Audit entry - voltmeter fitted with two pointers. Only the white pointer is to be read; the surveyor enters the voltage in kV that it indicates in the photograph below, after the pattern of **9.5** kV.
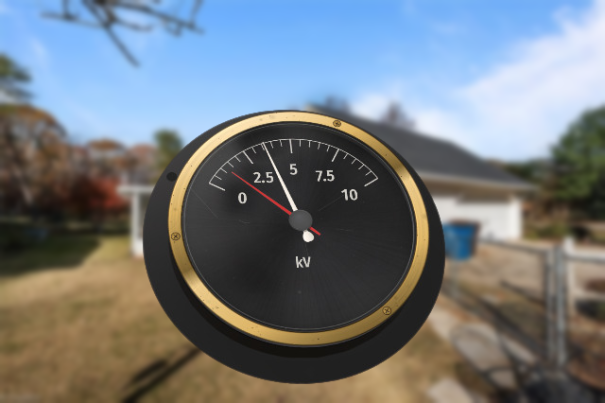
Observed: **3.5** kV
